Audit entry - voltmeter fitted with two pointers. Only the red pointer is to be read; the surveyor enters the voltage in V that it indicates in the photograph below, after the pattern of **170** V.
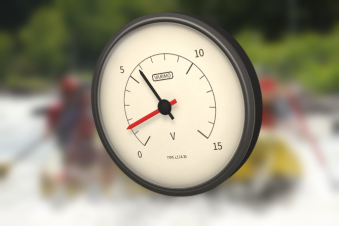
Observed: **1.5** V
